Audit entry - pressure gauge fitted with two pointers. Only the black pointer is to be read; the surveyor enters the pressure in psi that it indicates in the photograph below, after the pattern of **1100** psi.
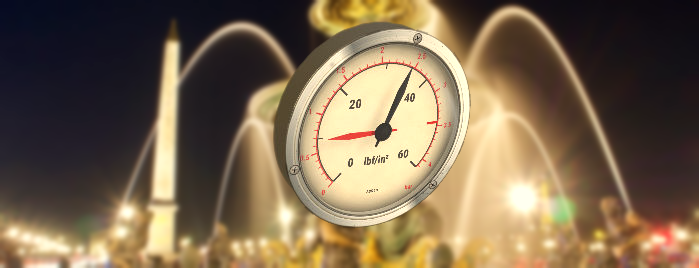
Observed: **35** psi
